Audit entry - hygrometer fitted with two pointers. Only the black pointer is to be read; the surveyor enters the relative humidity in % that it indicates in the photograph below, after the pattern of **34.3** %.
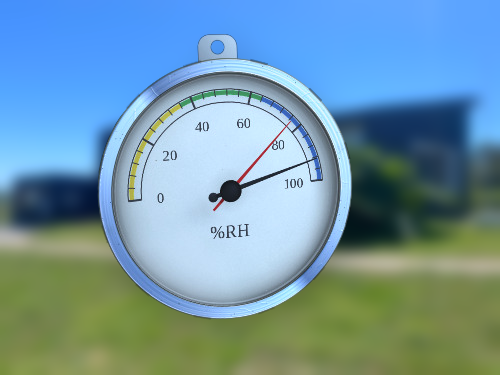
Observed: **92** %
